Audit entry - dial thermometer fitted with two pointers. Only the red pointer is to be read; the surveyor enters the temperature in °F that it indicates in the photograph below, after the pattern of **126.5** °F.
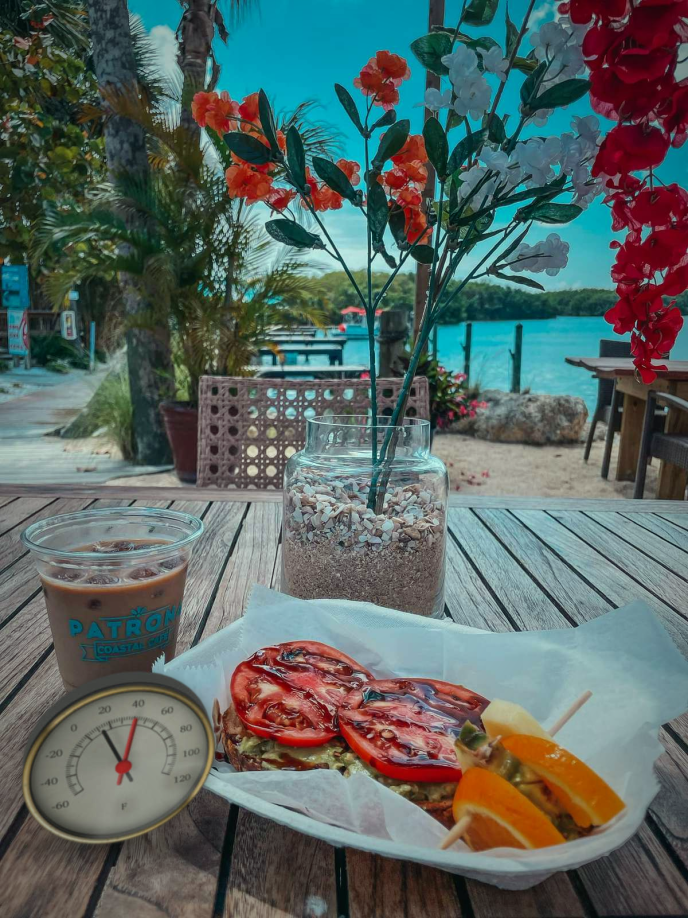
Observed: **40** °F
